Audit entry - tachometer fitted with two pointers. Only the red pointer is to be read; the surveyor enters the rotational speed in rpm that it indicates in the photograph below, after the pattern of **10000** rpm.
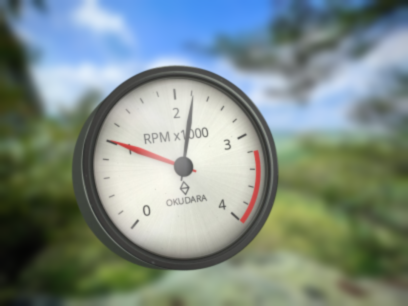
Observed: **1000** rpm
